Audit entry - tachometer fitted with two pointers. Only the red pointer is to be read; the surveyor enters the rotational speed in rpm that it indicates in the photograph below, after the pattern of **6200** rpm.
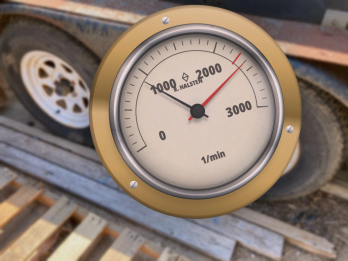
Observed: **2400** rpm
